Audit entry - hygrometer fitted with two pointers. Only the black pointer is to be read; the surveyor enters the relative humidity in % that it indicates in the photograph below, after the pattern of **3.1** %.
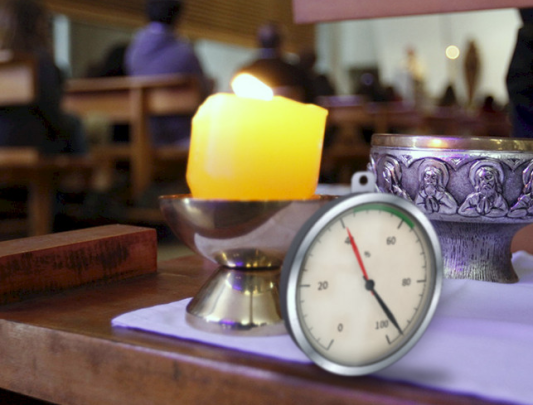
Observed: **96** %
